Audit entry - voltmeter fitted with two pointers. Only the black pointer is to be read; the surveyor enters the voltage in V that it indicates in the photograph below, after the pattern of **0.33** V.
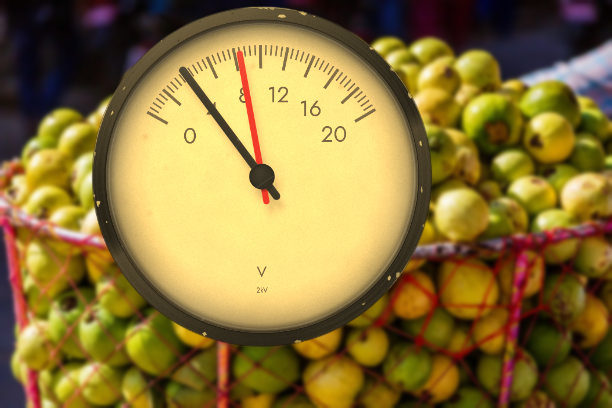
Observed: **4** V
